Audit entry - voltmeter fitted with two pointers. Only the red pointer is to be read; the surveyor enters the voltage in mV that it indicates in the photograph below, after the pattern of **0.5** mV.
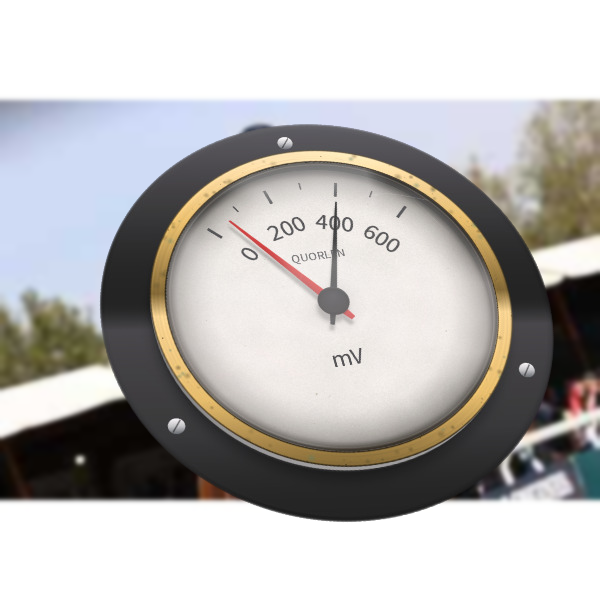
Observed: **50** mV
